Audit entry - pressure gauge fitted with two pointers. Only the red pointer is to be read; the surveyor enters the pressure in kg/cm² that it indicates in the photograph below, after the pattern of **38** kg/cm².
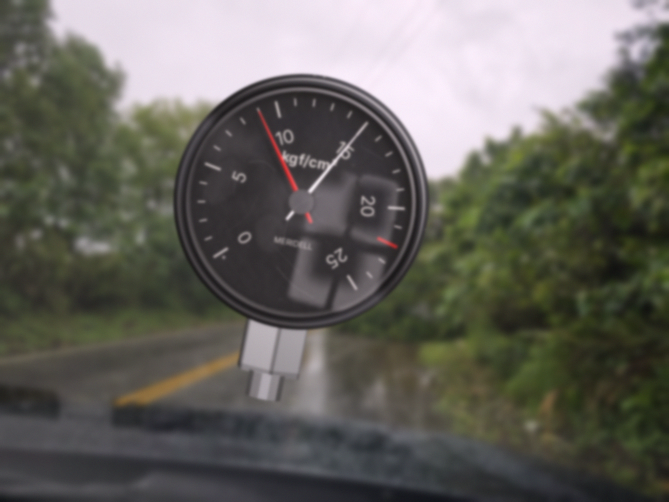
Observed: **9** kg/cm²
